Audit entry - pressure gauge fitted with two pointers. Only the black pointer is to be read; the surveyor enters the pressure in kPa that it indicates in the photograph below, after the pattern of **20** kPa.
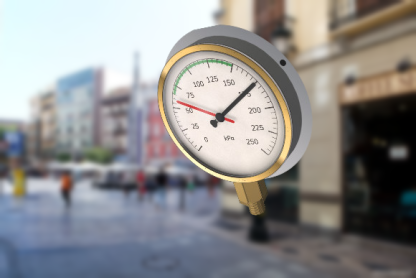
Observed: **175** kPa
